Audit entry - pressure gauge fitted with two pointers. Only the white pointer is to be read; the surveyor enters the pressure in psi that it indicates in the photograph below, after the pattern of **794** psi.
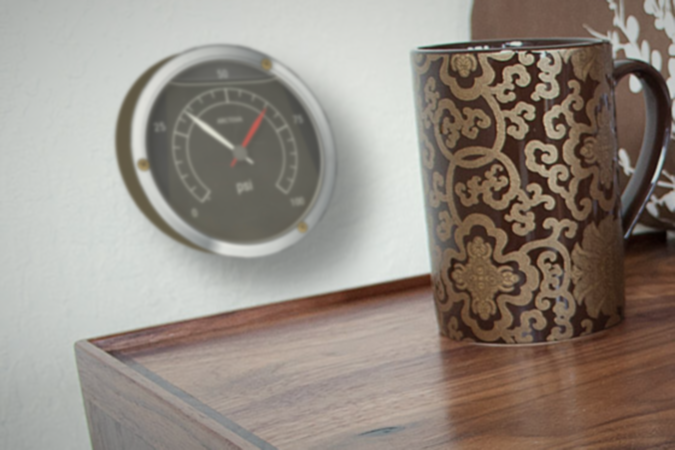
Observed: **32.5** psi
